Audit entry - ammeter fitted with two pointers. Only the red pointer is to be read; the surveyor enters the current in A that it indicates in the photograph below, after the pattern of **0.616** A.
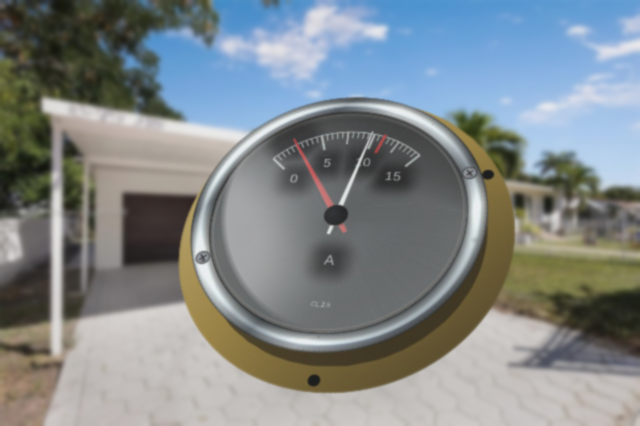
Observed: **2.5** A
